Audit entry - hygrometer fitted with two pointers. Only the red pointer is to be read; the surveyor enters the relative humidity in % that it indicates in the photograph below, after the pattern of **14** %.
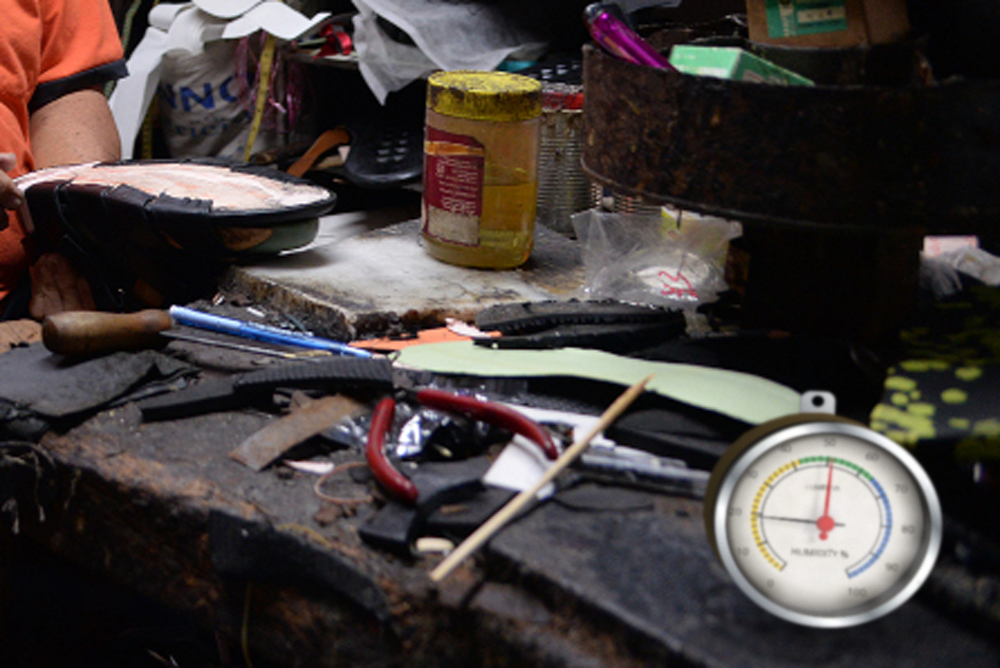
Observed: **50** %
